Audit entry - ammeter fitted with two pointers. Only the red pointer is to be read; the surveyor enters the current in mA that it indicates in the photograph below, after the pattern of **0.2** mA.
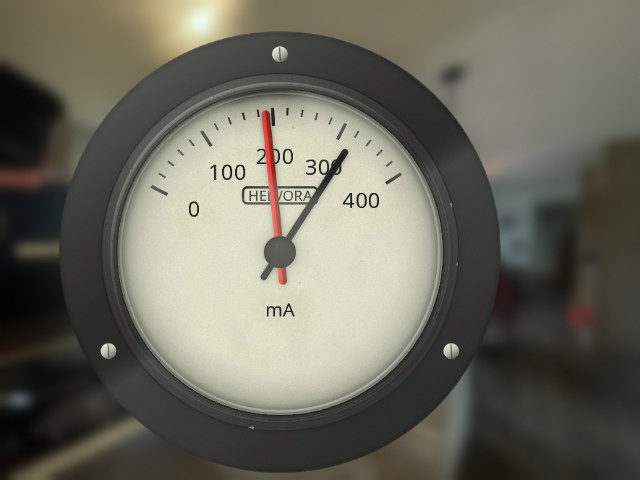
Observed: **190** mA
